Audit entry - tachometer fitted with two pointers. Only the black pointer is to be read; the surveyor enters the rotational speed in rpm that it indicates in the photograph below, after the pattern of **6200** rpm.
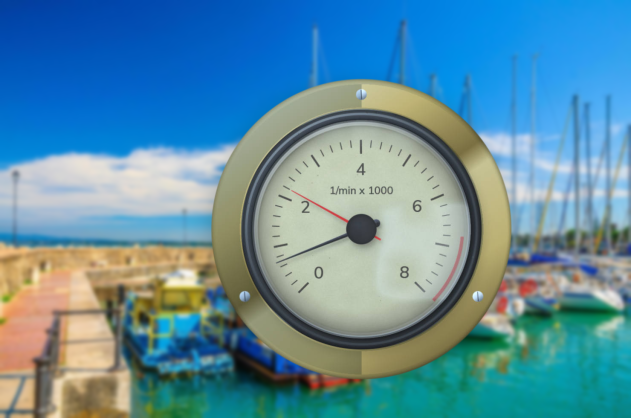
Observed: **700** rpm
